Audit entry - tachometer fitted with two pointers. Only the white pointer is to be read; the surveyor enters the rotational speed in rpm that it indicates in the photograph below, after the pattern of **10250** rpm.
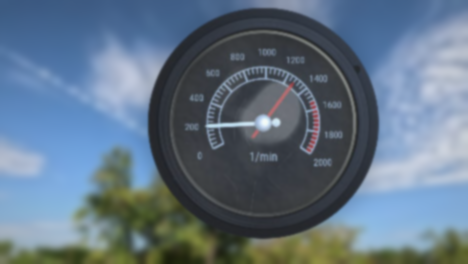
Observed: **200** rpm
